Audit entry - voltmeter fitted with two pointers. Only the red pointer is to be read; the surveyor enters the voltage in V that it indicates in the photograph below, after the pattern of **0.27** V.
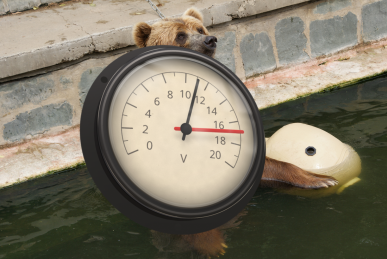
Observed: **17** V
